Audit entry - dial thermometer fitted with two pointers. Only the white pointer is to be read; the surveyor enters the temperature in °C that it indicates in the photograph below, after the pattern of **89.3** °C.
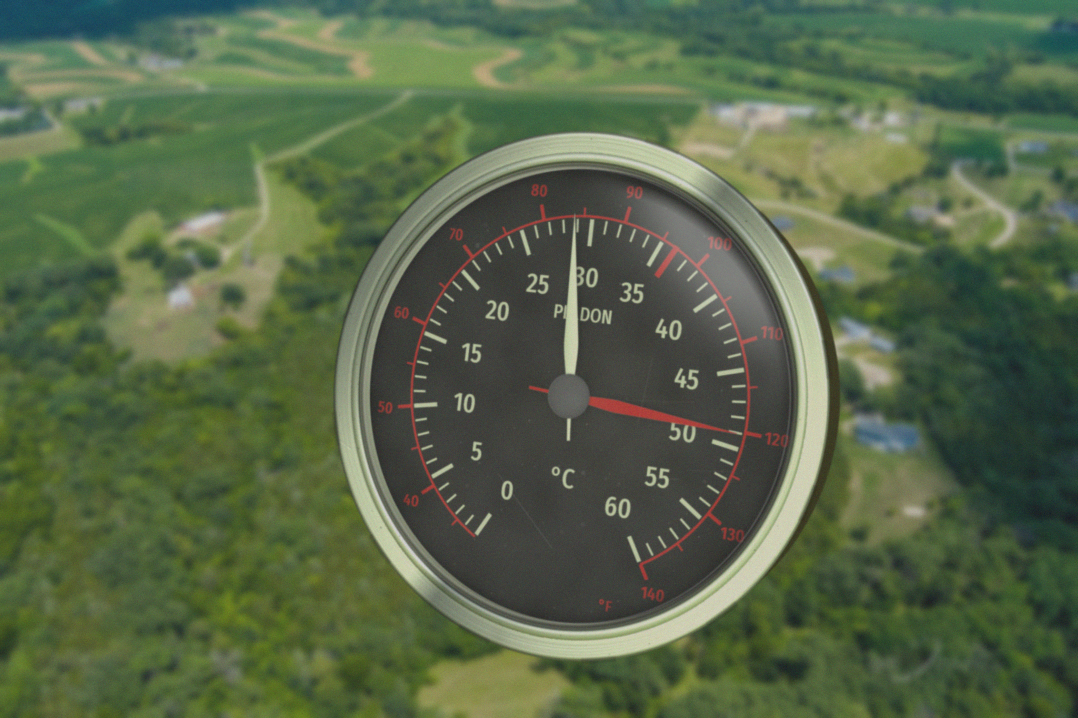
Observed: **29** °C
